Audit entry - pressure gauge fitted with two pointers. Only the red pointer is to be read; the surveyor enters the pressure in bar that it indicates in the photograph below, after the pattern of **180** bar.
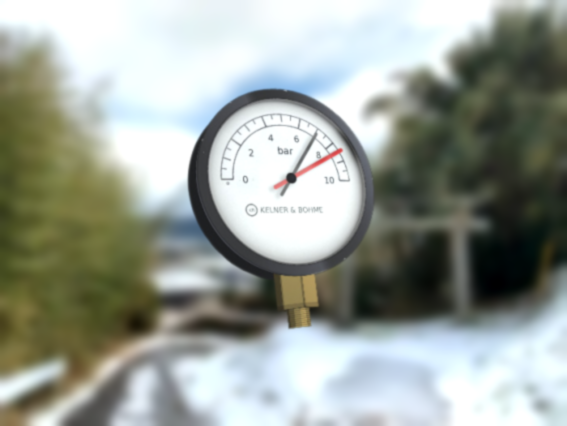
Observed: **8.5** bar
